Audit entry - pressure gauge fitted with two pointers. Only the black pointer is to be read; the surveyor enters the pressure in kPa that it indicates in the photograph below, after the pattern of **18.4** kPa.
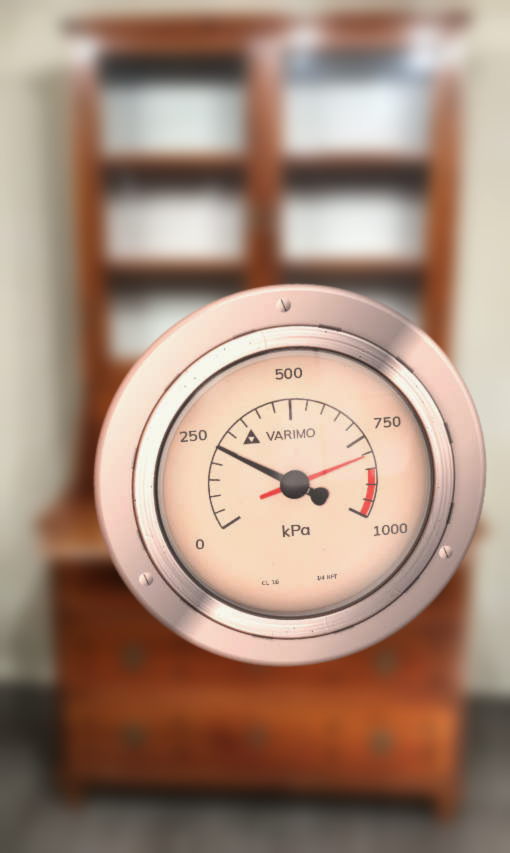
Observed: **250** kPa
